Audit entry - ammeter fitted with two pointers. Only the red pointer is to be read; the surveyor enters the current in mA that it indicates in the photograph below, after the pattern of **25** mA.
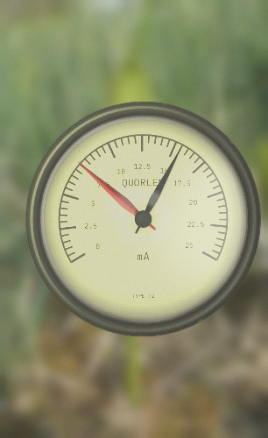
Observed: **7.5** mA
